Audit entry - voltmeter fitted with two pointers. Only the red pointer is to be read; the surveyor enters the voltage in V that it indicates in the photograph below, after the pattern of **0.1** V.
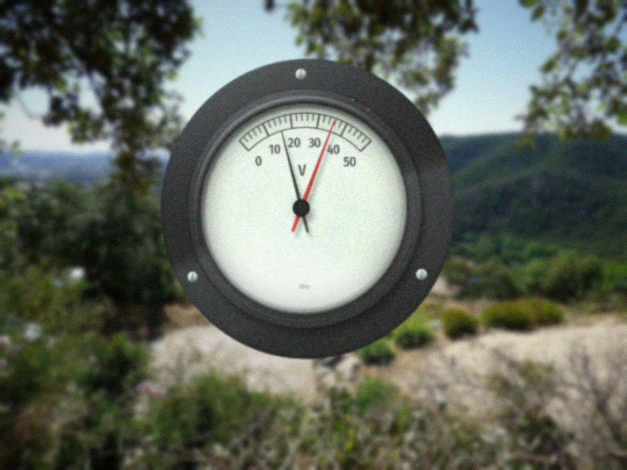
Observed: **36** V
